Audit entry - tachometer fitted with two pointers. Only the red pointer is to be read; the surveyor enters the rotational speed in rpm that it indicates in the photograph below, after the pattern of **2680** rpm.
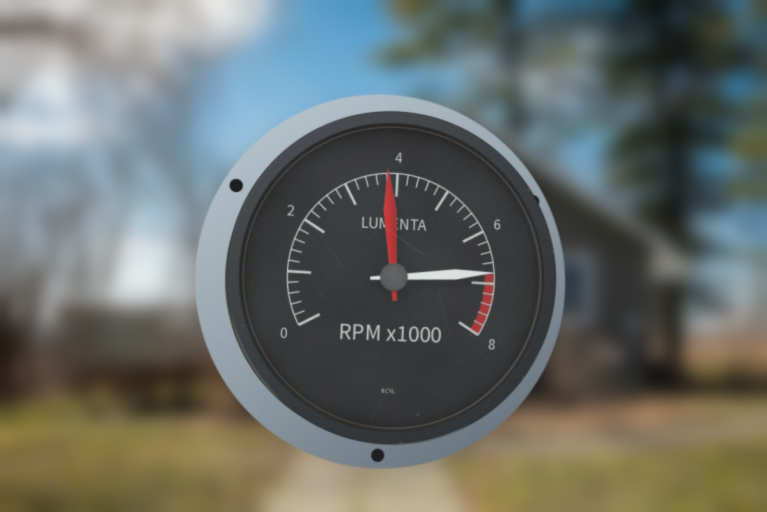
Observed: **3800** rpm
